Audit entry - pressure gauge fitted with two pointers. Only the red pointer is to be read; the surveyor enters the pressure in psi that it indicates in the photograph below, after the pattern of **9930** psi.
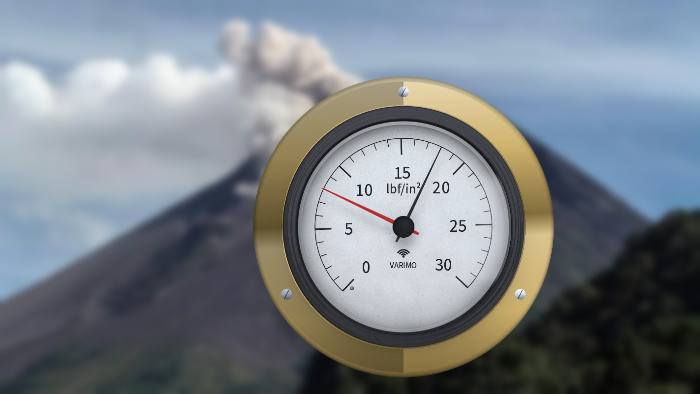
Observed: **8** psi
